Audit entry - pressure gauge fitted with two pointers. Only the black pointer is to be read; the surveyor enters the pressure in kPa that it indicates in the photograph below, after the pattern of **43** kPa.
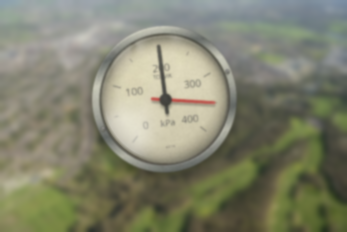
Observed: **200** kPa
